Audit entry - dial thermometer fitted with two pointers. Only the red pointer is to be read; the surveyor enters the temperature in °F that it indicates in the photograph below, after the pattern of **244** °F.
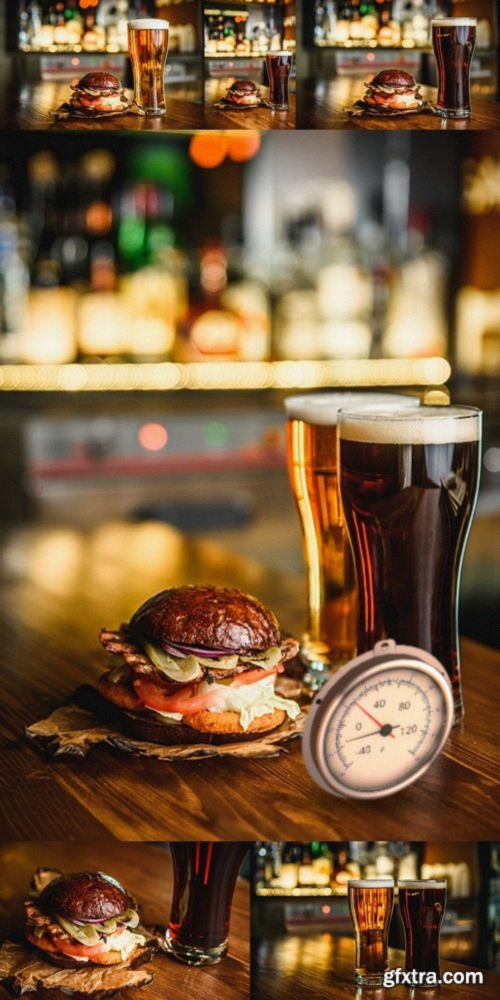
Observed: **20** °F
